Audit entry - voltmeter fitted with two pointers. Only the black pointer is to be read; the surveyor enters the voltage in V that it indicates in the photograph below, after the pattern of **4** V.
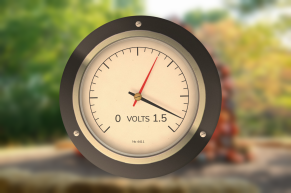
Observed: **1.4** V
